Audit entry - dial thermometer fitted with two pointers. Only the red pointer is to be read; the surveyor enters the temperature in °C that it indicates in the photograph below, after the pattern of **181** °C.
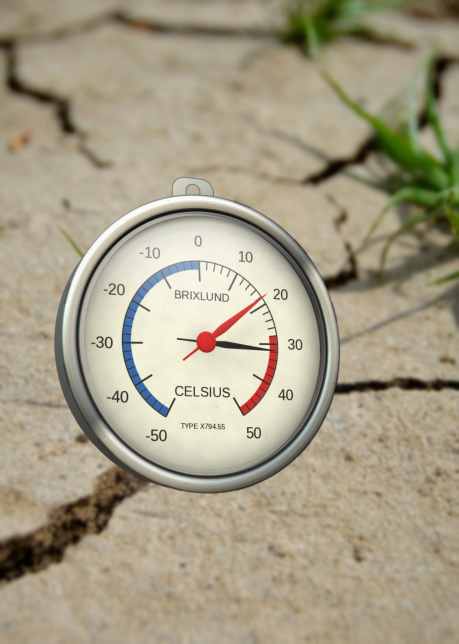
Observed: **18** °C
